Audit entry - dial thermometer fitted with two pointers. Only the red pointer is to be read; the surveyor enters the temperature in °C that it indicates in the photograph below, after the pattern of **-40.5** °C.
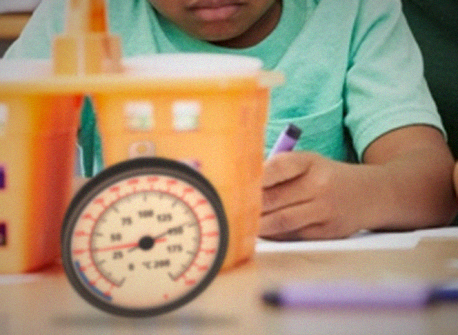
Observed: **37.5** °C
